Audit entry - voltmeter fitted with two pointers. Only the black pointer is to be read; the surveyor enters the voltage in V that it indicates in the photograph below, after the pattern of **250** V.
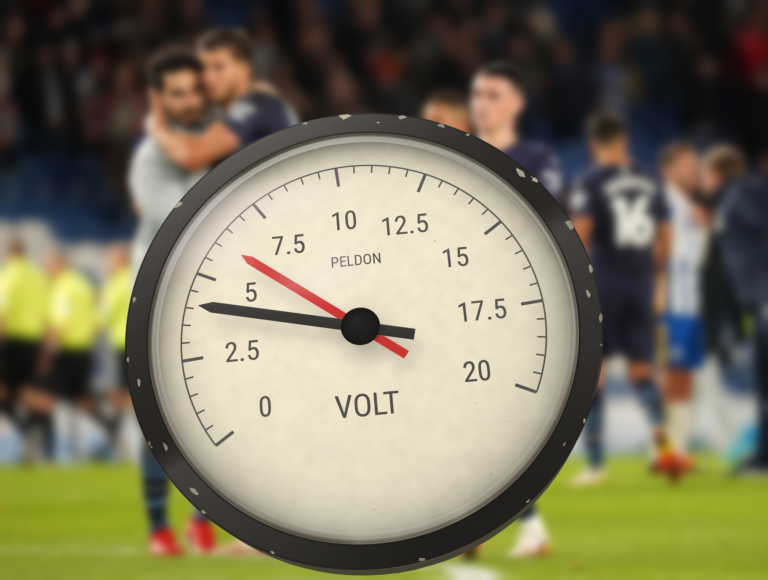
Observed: **4** V
